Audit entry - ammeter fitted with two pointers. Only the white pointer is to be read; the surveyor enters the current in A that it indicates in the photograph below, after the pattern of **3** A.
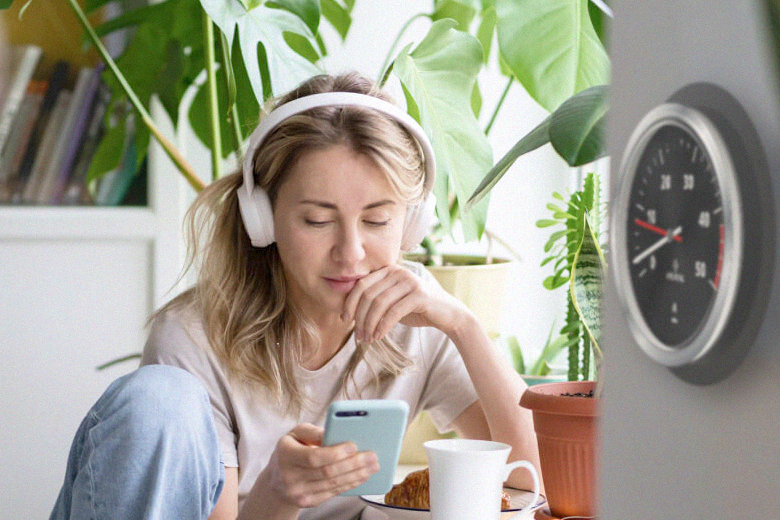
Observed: **2** A
